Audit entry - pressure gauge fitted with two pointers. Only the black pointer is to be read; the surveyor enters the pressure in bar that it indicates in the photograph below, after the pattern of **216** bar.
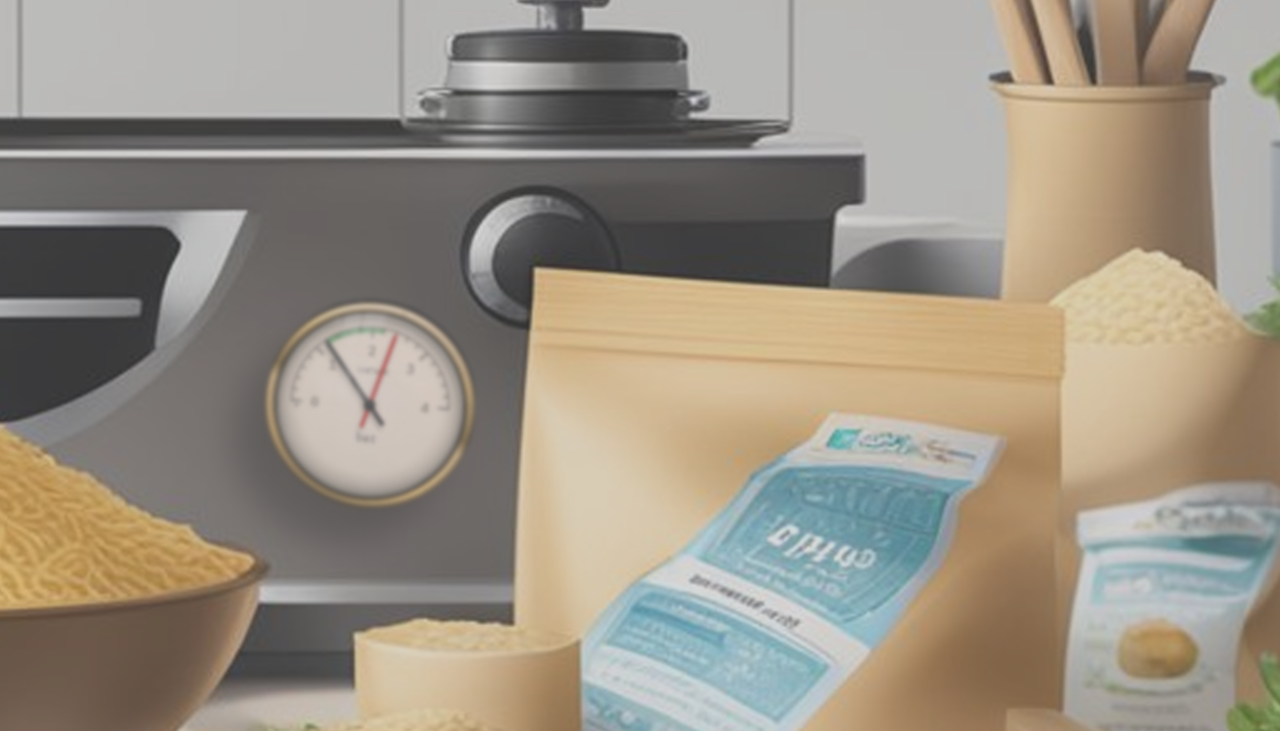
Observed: **1.2** bar
